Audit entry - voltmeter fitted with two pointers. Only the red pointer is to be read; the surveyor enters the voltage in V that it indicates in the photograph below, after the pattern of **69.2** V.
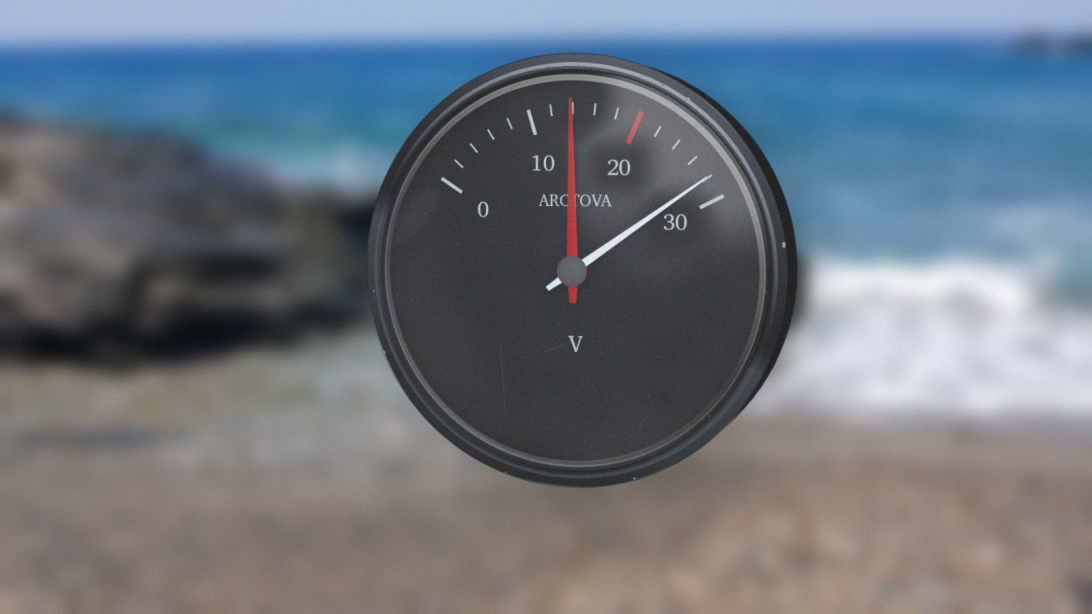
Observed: **14** V
